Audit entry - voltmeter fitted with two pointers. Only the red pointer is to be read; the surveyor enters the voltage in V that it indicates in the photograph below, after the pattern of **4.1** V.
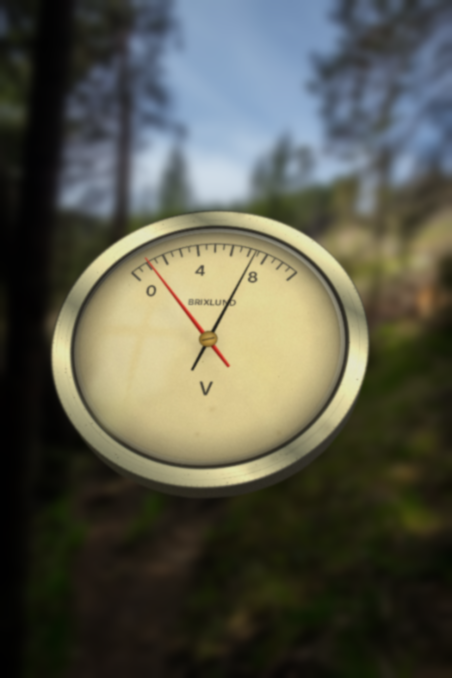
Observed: **1** V
